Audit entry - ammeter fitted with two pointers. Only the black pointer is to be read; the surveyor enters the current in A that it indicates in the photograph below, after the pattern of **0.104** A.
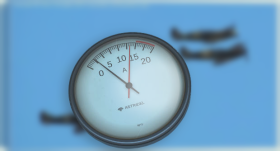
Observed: **2.5** A
